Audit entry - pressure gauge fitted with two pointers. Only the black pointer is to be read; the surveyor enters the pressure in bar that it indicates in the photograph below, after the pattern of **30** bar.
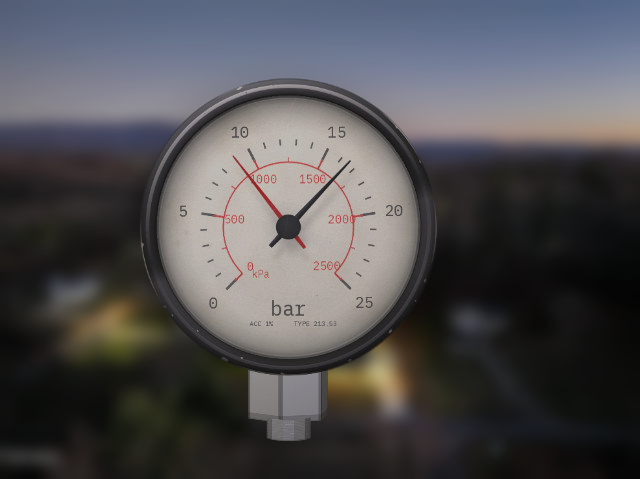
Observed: **16.5** bar
